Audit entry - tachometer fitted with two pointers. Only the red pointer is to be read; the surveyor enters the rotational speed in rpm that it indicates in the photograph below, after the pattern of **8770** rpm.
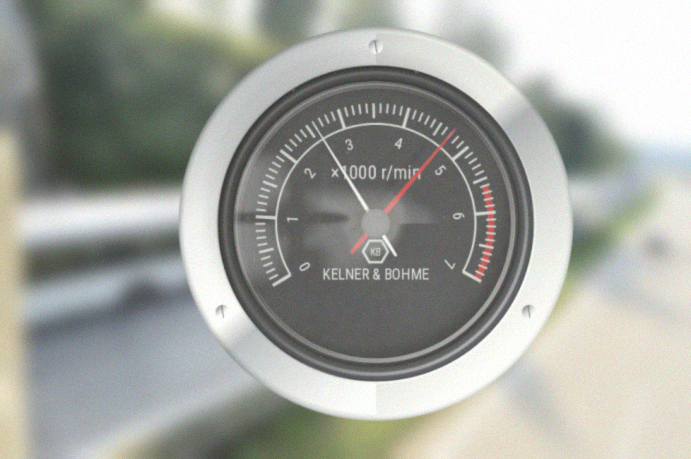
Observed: **4700** rpm
